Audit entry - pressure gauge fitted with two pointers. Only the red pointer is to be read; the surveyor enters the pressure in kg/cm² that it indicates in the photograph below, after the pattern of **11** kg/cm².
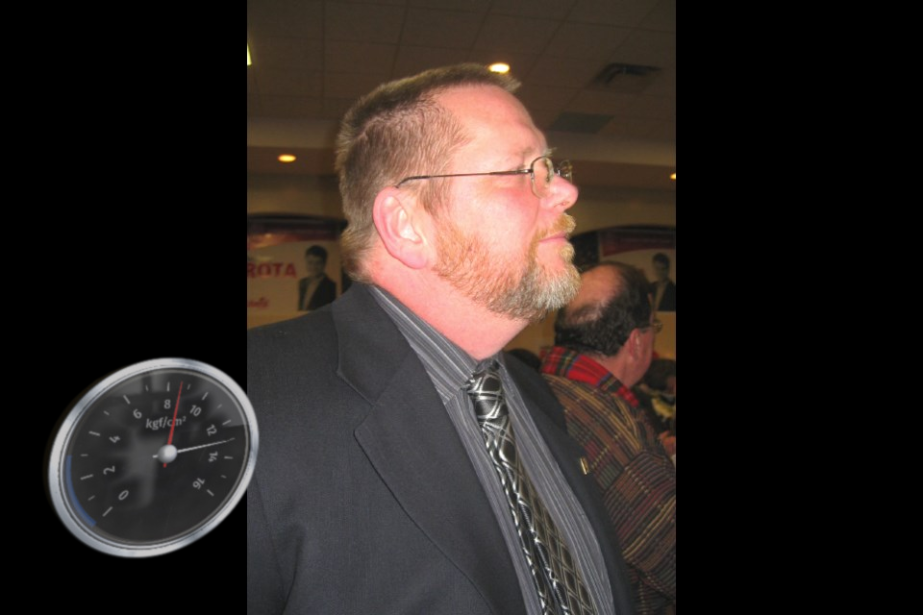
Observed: **8.5** kg/cm²
